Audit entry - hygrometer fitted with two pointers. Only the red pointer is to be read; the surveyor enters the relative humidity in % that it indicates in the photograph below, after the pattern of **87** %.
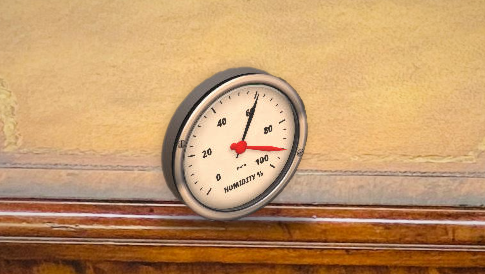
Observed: **92** %
